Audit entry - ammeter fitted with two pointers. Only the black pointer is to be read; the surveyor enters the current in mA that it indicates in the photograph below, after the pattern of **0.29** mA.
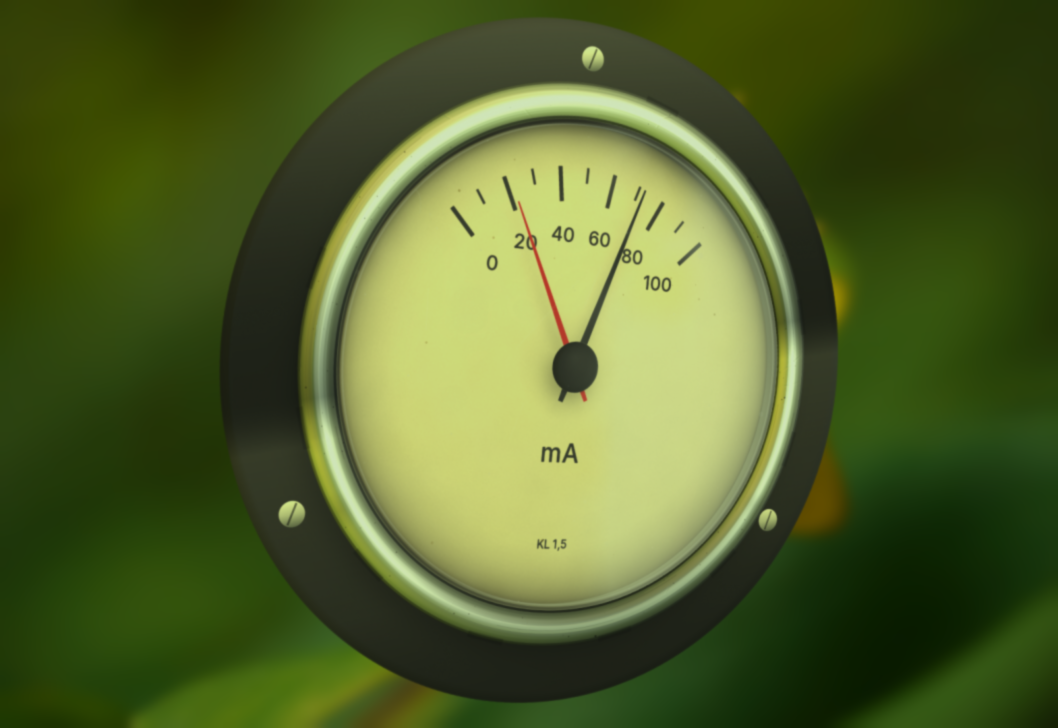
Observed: **70** mA
